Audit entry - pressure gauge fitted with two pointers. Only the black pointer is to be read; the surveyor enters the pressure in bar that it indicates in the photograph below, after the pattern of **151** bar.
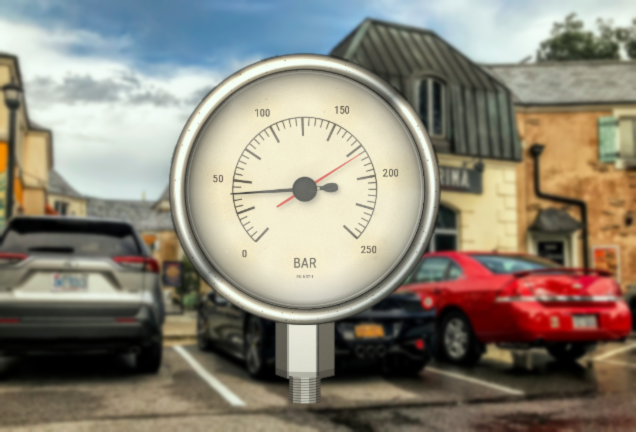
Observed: **40** bar
